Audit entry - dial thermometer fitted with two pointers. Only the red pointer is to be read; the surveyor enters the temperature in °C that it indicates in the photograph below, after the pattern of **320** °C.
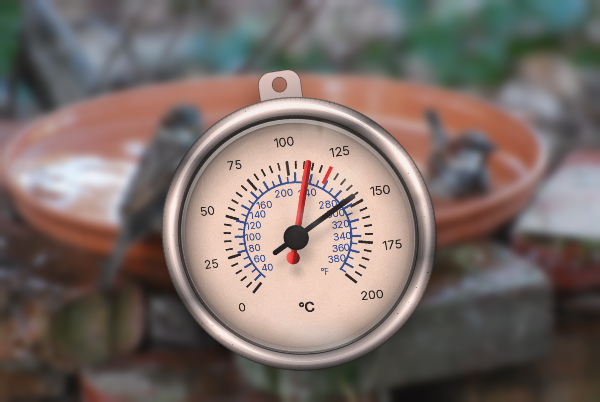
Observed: **112.5** °C
